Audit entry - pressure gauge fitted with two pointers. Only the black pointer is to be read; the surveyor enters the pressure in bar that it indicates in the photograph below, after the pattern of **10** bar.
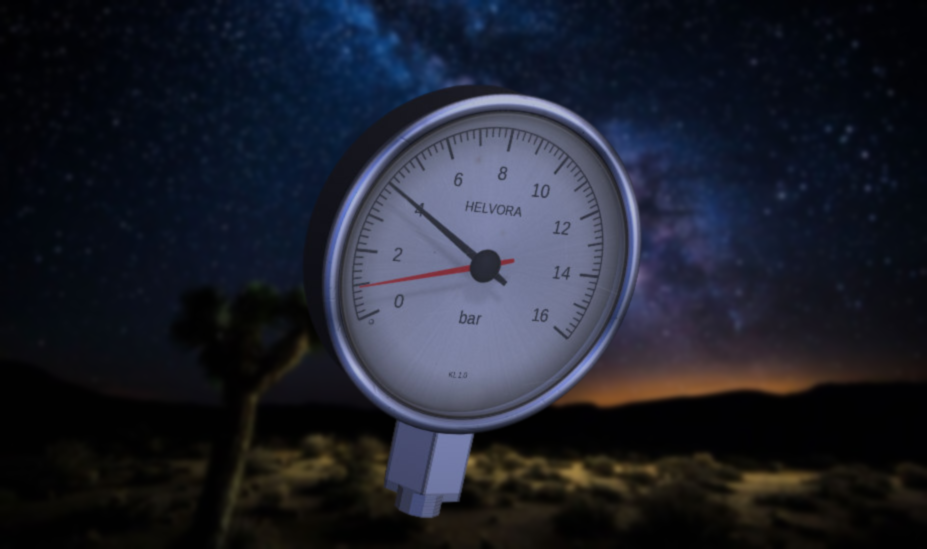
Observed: **4** bar
